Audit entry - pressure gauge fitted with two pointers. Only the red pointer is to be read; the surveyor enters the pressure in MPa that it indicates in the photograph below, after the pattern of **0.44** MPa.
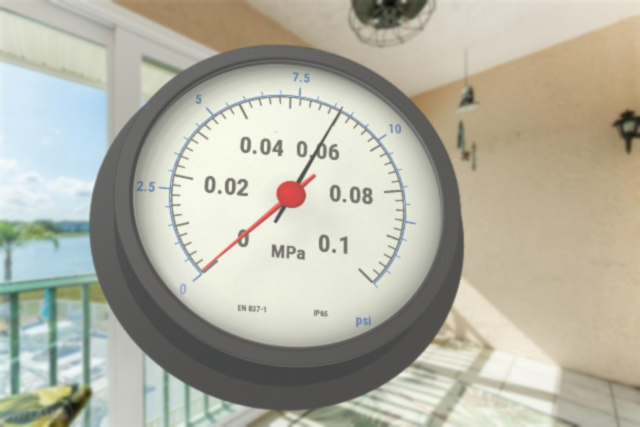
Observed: **0** MPa
